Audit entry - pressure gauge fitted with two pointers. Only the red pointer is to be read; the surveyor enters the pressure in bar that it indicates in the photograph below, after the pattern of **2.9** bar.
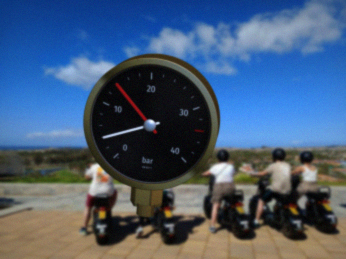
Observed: **14** bar
